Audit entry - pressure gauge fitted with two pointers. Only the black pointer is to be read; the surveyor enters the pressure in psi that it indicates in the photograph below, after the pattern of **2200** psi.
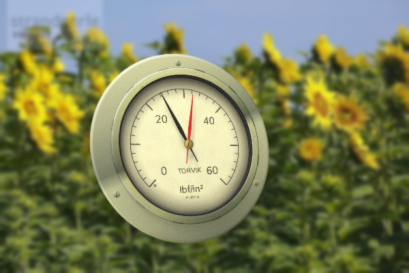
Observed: **24** psi
